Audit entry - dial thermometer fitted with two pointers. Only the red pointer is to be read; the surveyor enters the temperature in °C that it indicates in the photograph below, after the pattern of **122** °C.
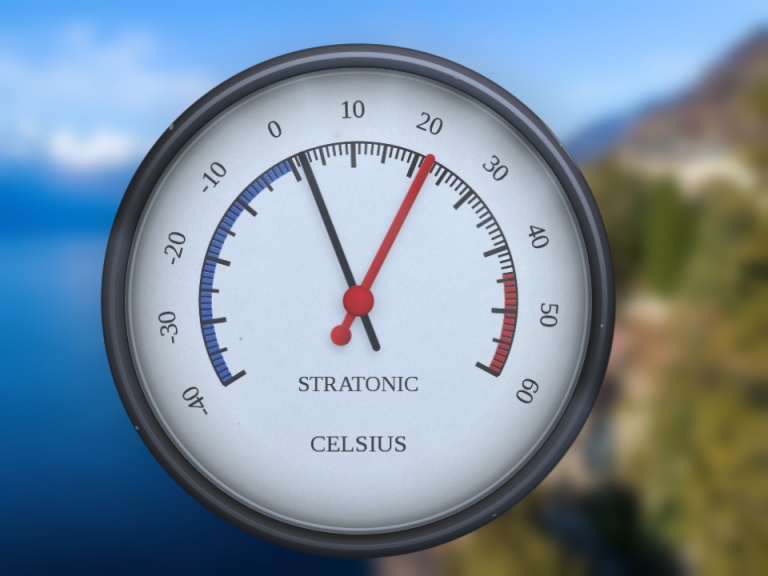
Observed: **22** °C
